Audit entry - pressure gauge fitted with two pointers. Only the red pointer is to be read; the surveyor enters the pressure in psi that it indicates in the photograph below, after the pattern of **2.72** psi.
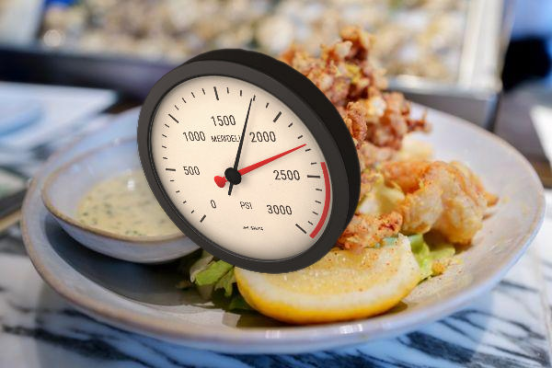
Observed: **2250** psi
